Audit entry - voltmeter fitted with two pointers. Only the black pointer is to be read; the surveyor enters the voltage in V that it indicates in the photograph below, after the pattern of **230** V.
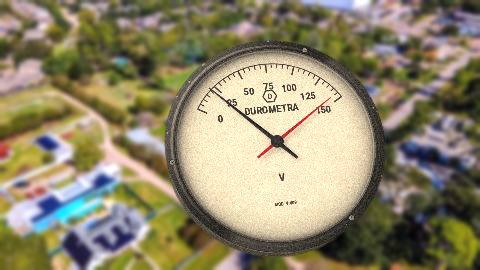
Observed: **20** V
